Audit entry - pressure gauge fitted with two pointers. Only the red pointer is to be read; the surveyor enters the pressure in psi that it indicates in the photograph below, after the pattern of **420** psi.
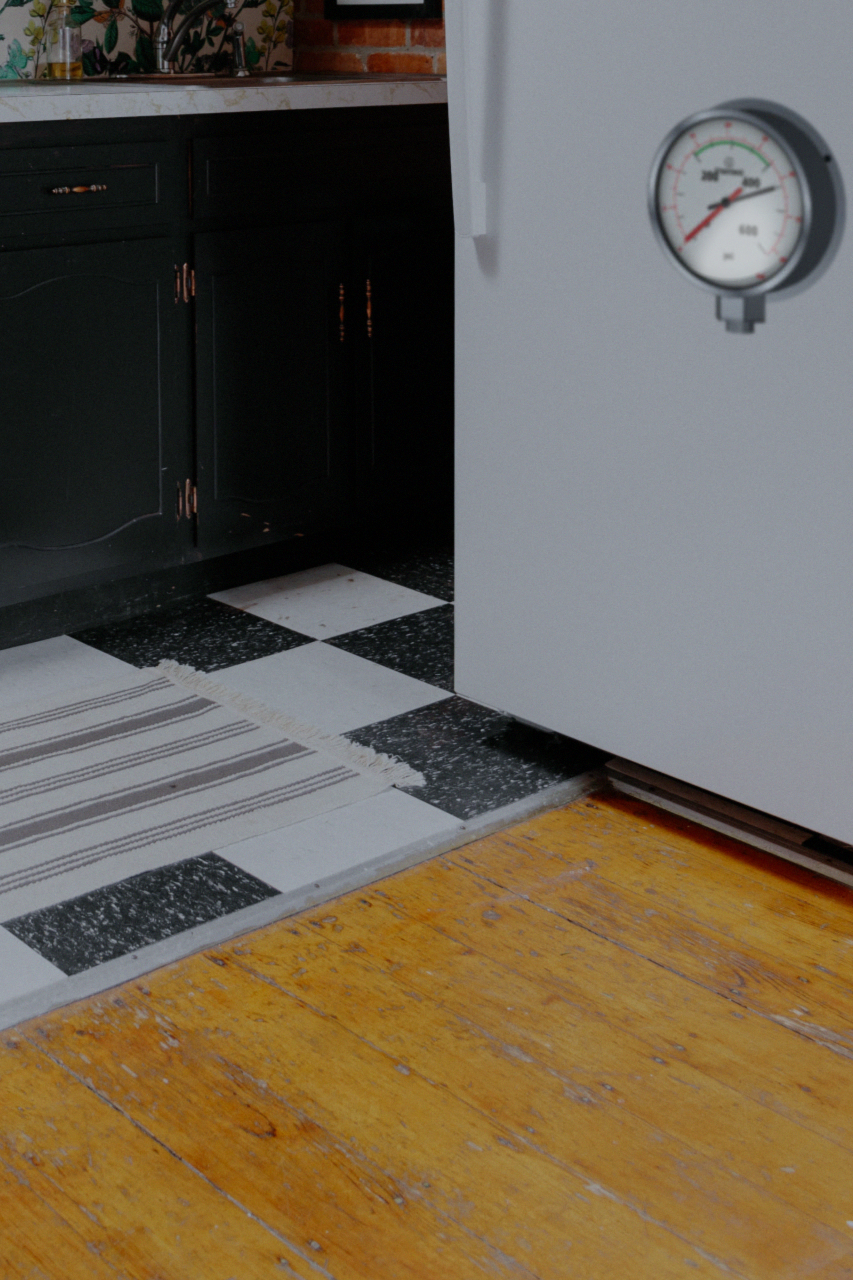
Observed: **0** psi
